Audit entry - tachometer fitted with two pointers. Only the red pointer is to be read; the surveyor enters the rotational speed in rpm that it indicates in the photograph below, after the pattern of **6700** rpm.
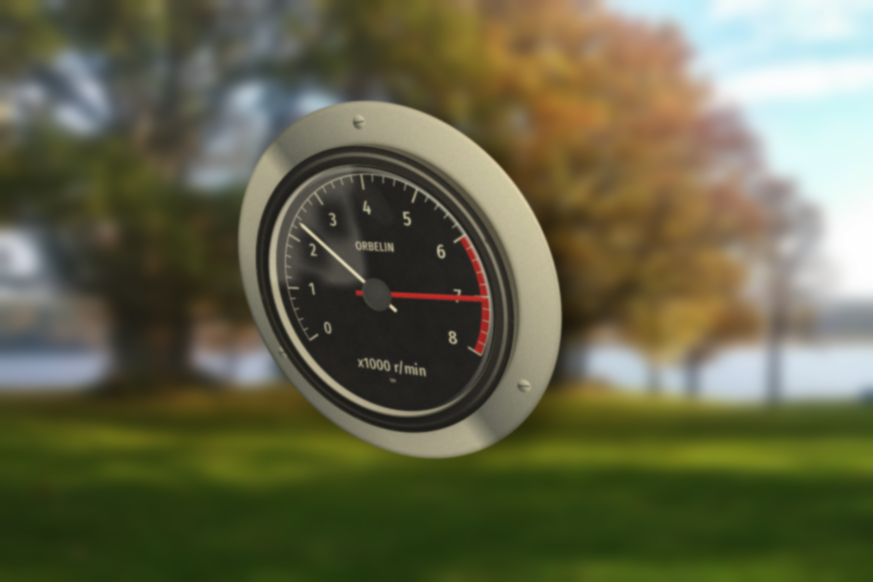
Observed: **7000** rpm
